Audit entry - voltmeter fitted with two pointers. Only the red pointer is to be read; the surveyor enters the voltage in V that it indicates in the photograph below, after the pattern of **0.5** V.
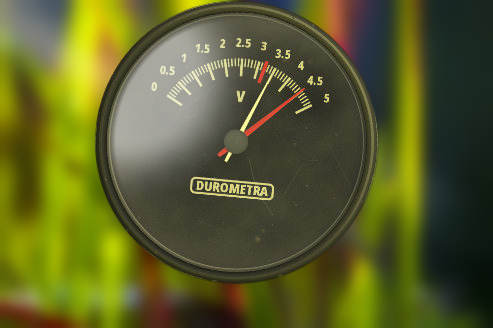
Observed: **4.5** V
